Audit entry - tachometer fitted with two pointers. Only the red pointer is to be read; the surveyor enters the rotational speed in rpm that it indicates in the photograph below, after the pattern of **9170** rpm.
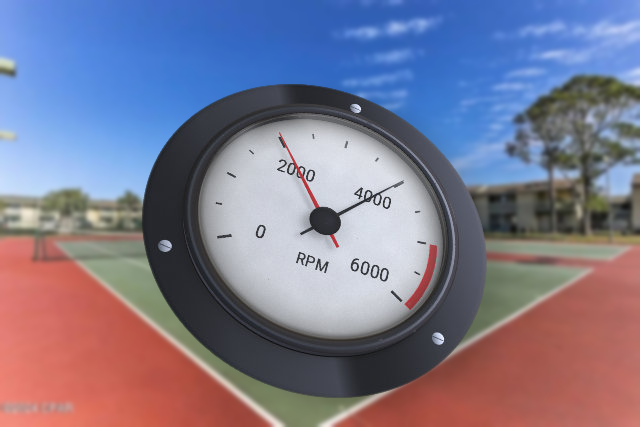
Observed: **2000** rpm
